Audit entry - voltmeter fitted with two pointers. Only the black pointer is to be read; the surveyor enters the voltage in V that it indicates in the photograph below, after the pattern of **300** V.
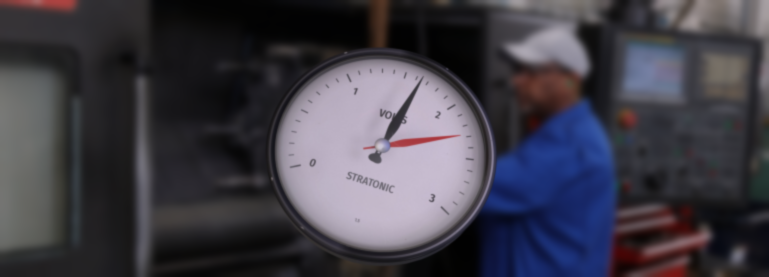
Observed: **1.65** V
